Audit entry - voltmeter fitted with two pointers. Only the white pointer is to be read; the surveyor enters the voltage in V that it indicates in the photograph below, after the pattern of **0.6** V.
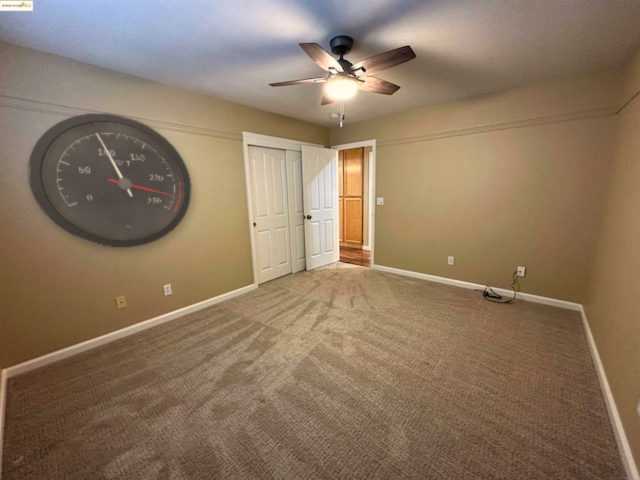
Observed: **100** V
